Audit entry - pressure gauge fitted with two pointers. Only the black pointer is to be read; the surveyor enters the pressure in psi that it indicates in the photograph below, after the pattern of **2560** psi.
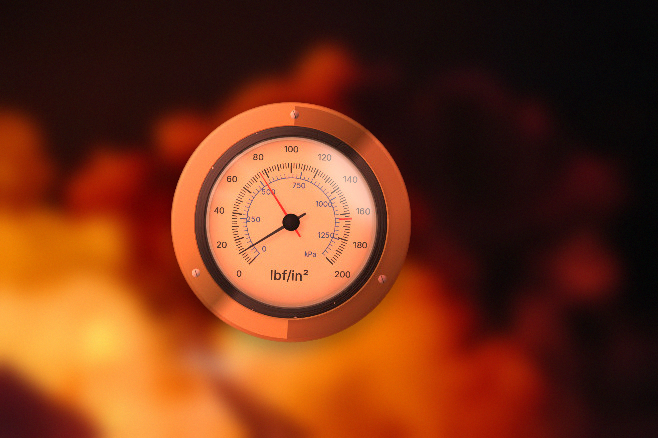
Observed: **10** psi
